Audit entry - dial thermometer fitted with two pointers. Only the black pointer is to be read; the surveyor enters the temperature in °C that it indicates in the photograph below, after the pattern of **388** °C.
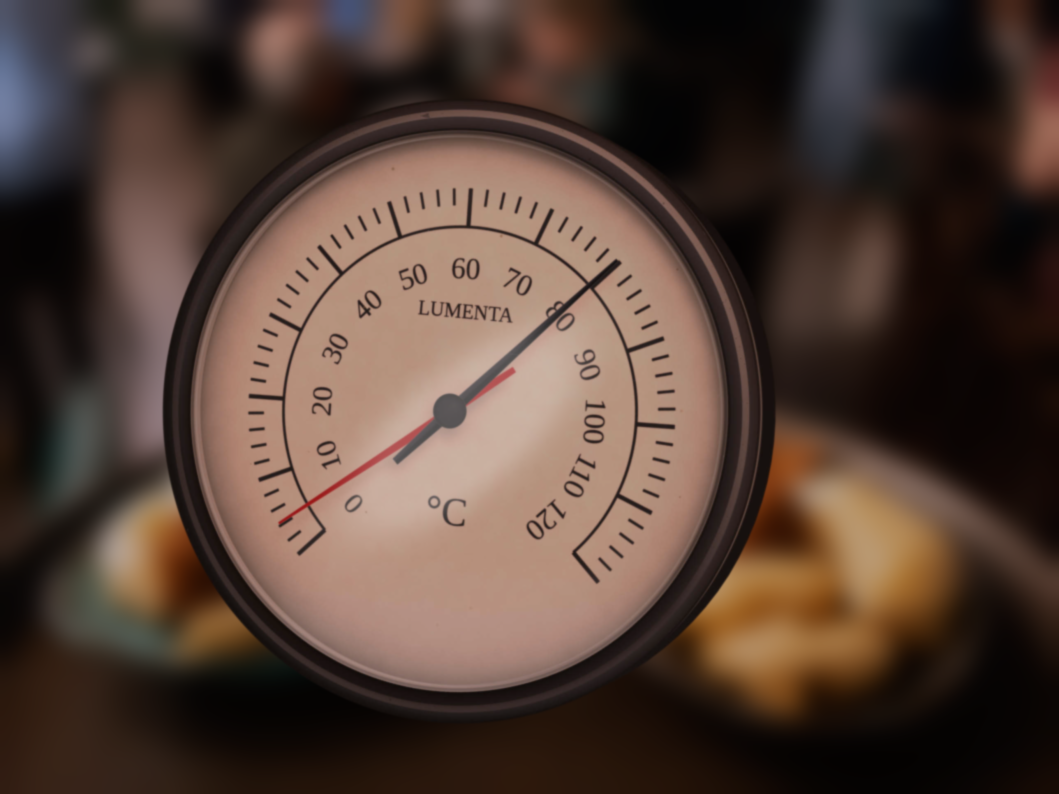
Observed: **80** °C
